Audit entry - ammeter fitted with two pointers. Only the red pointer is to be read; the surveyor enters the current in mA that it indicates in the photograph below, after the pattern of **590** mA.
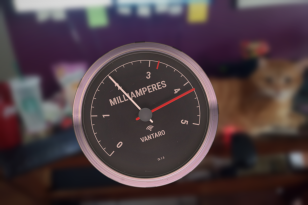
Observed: **4.2** mA
